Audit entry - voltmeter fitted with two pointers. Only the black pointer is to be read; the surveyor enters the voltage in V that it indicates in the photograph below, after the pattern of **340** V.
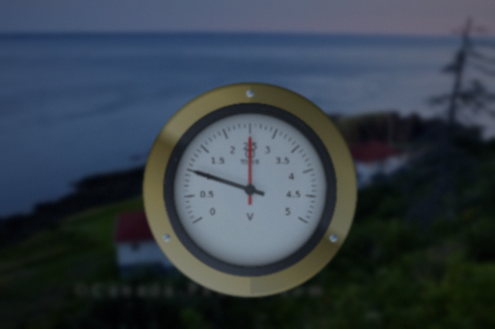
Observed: **1** V
